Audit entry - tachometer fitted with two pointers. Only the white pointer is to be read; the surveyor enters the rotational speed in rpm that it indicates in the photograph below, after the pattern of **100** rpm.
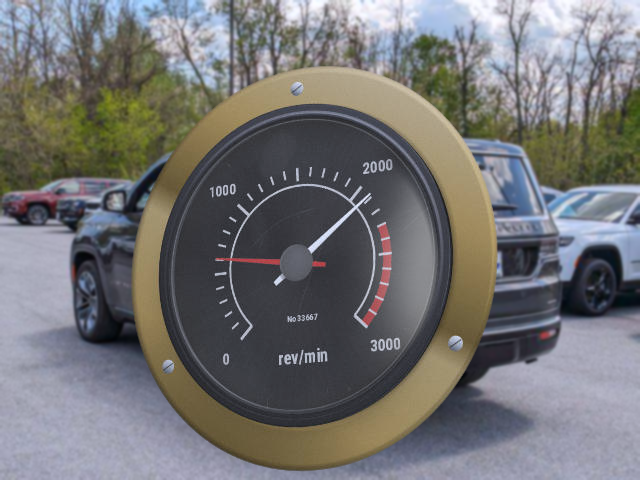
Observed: **2100** rpm
